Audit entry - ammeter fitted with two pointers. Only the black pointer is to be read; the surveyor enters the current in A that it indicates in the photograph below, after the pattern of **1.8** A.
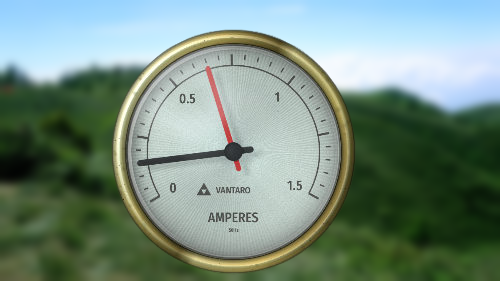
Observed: **0.15** A
